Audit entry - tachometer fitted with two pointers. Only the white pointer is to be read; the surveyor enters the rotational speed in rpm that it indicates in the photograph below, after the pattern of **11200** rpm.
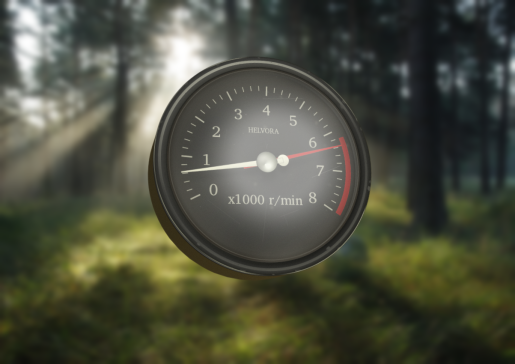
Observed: **600** rpm
